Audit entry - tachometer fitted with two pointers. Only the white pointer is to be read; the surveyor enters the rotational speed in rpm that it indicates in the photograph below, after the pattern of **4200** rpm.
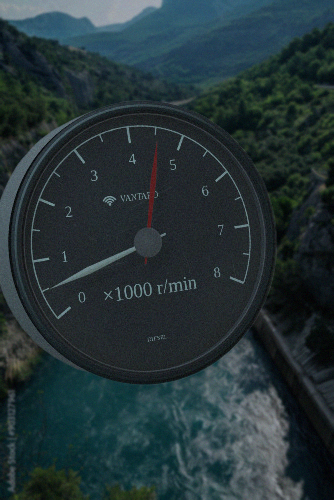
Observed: **500** rpm
